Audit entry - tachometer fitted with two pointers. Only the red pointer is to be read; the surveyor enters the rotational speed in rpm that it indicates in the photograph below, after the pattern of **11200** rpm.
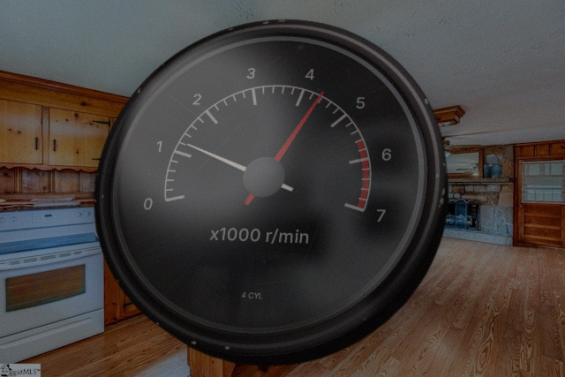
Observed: **4400** rpm
